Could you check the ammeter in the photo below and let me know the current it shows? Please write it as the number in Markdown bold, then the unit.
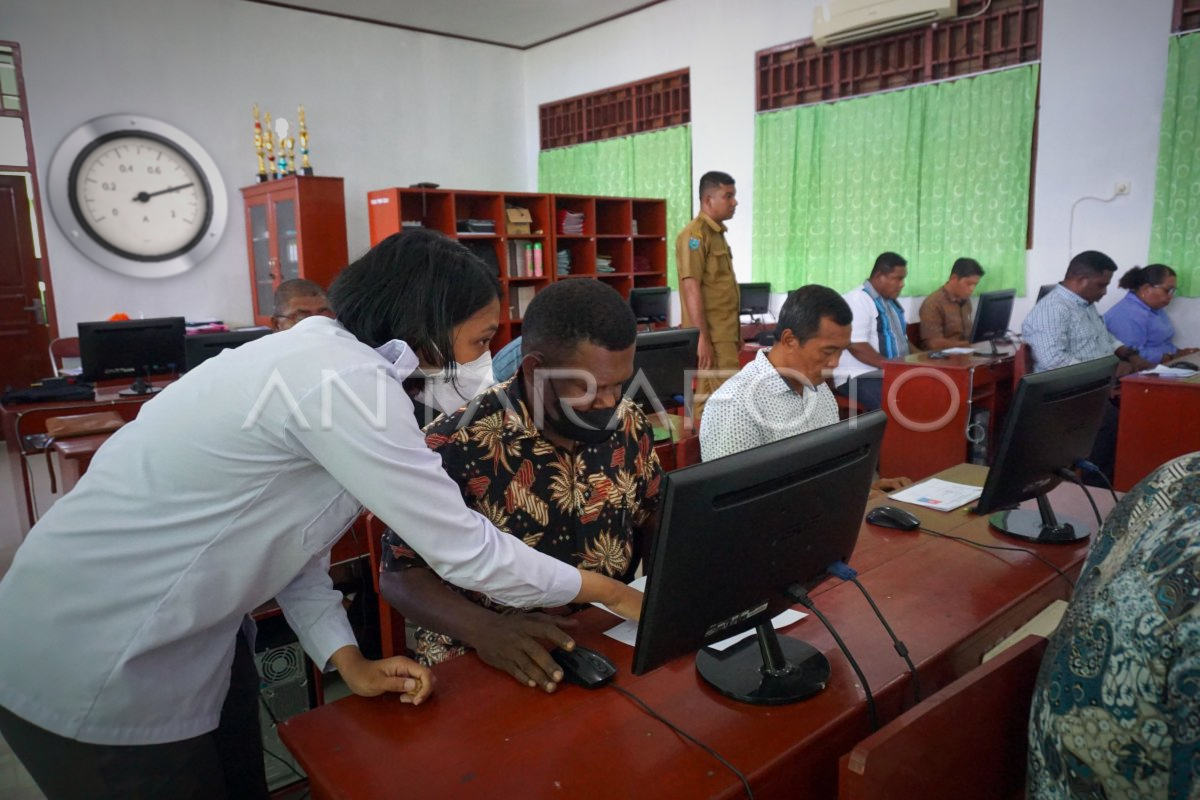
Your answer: **0.8** A
